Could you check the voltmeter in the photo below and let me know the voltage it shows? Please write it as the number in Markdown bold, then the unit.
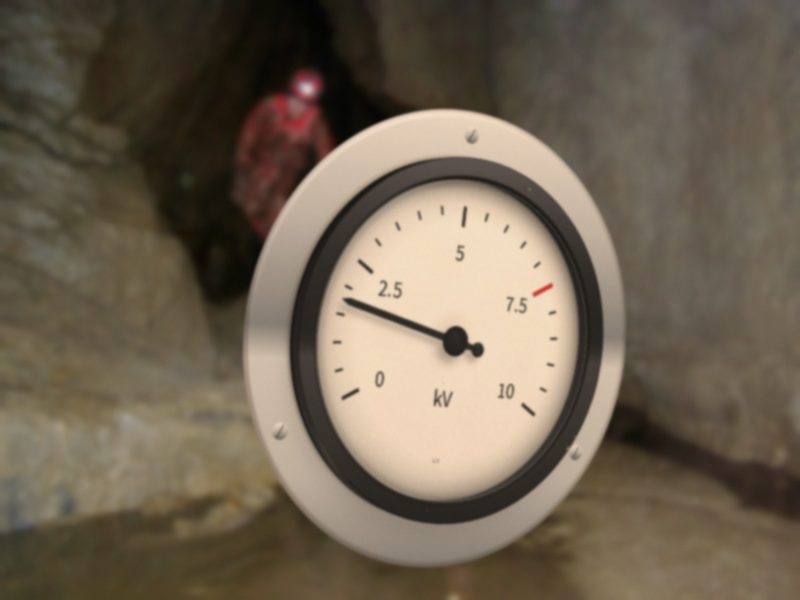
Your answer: **1.75** kV
